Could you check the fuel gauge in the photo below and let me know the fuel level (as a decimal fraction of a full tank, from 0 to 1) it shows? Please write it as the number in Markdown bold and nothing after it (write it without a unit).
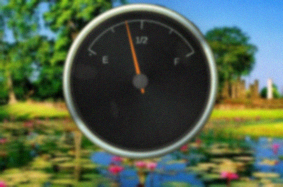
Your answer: **0.375**
